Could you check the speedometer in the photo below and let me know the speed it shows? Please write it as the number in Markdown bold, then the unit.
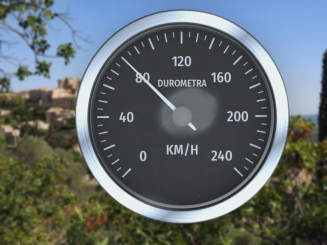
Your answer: **80** km/h
